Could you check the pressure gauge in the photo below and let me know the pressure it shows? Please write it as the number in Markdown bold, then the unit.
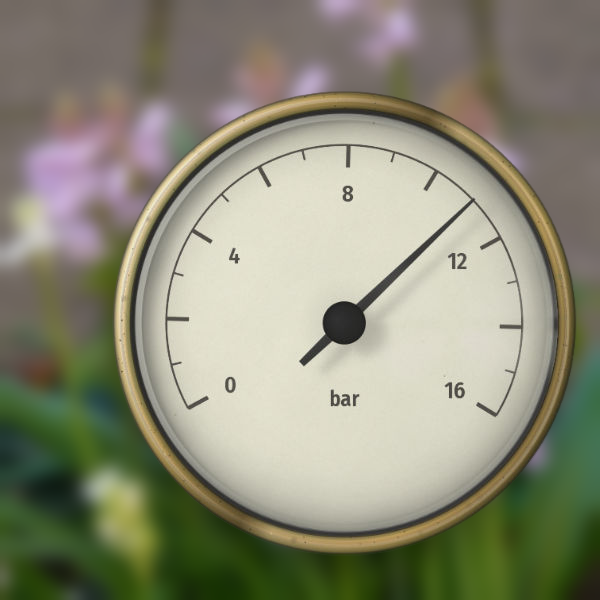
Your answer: **11** bar
